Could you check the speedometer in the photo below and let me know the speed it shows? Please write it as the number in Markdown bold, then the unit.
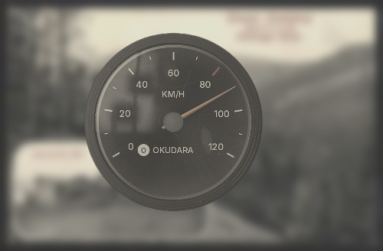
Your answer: **90** km/h
